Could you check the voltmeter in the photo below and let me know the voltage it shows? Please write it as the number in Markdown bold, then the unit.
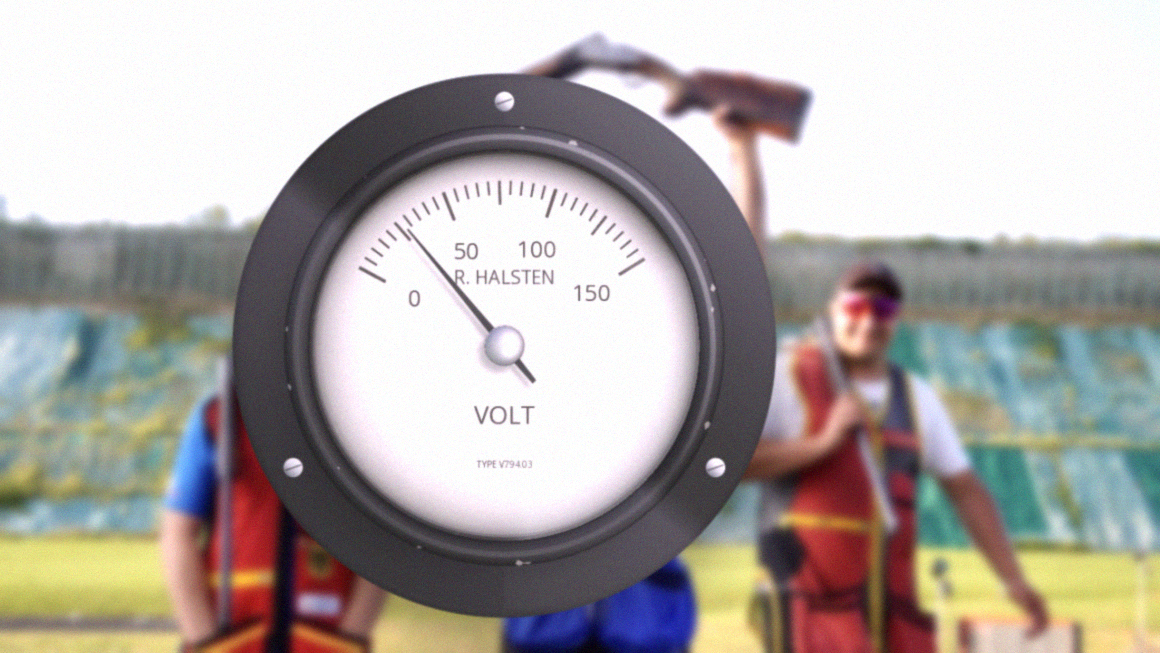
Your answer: **27.5** V
